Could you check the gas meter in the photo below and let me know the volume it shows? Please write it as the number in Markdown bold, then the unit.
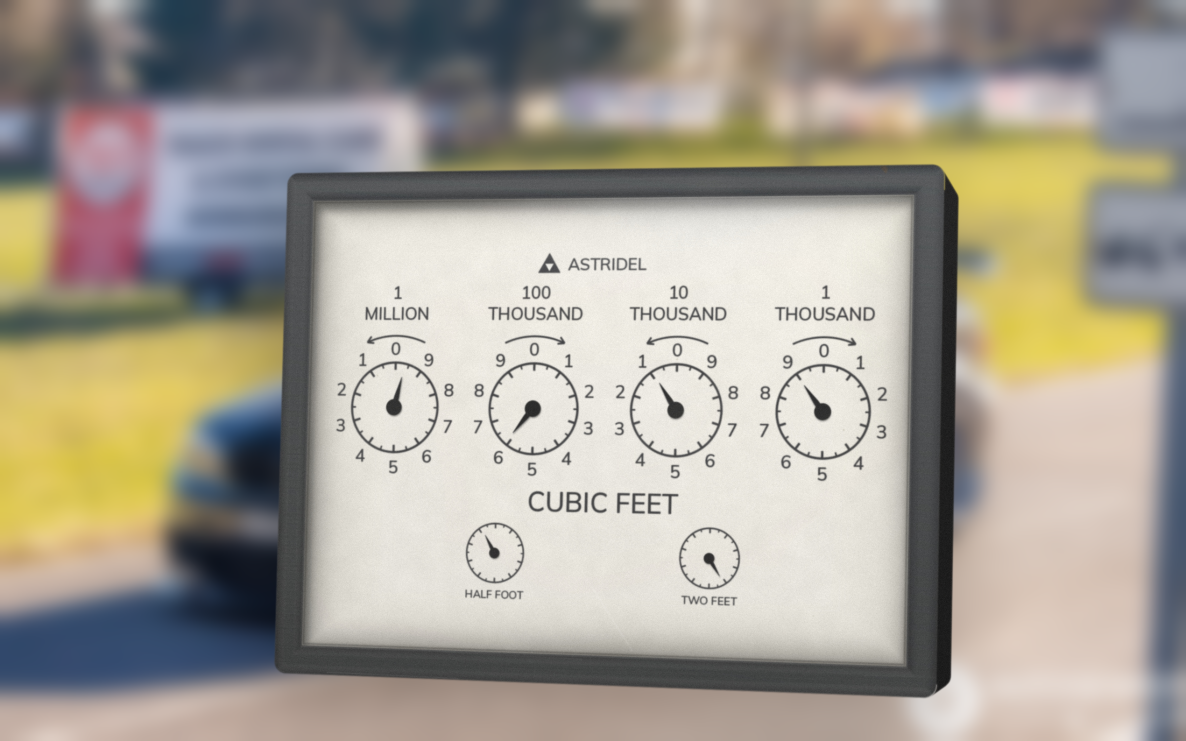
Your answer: **960900** ft³
